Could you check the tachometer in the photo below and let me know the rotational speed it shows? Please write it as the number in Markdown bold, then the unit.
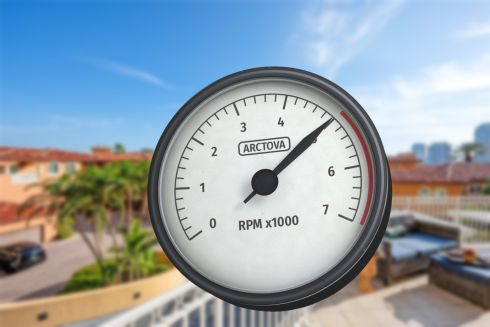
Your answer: **5000** rpm
